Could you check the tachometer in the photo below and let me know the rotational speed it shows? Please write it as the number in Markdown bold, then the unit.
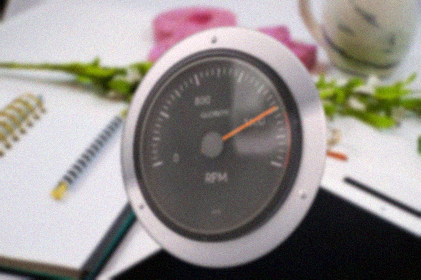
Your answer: **1600** rpm
